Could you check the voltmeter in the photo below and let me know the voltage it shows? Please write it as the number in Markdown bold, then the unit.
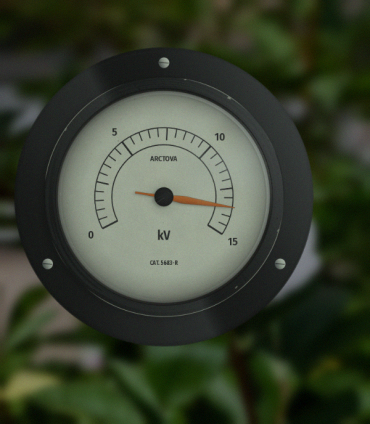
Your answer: **13.5** kV
